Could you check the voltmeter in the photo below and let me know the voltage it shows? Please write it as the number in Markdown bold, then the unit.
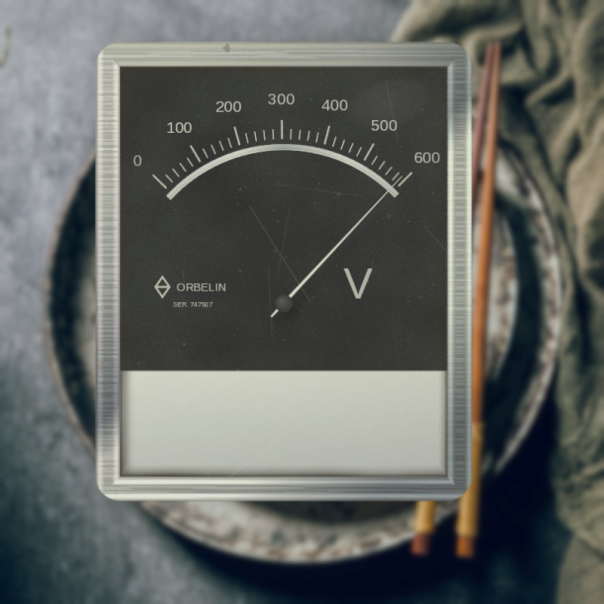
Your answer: **590** V
